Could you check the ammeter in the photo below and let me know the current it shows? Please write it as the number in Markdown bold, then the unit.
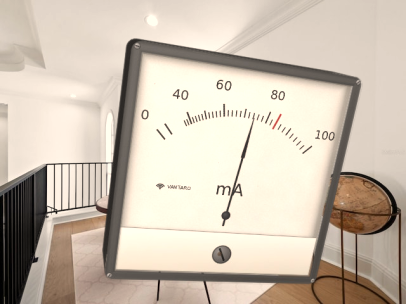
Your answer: **74** mA
